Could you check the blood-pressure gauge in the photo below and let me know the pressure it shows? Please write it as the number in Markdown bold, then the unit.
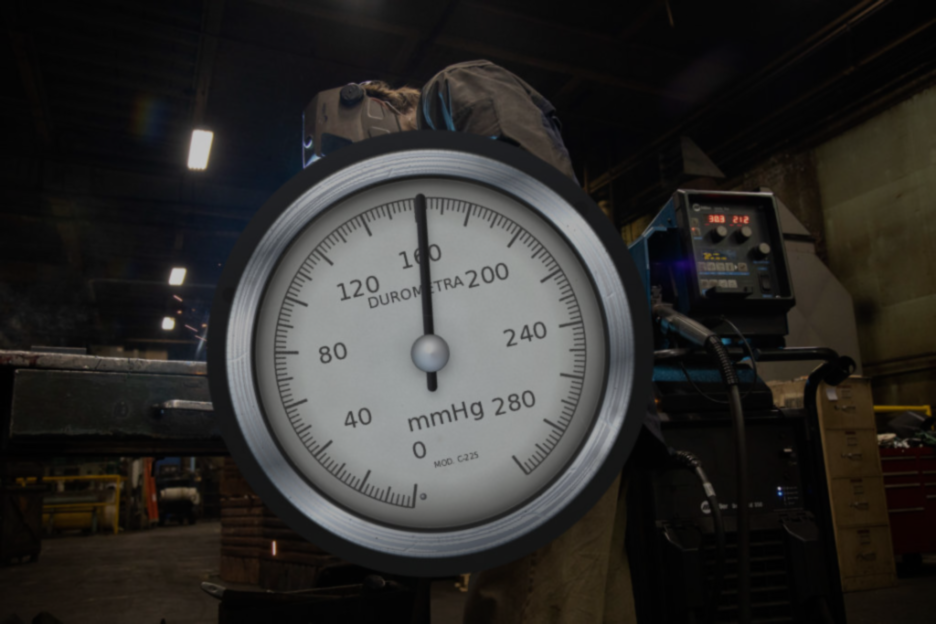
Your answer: **162** mmHg
